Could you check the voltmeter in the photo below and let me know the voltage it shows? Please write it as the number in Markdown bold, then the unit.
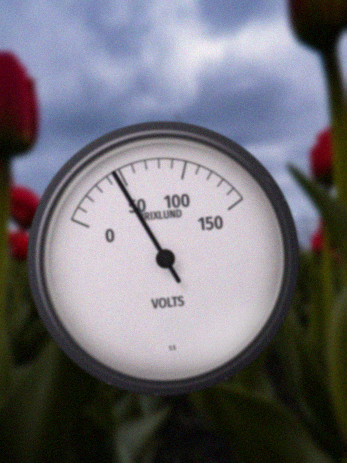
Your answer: **45** V
